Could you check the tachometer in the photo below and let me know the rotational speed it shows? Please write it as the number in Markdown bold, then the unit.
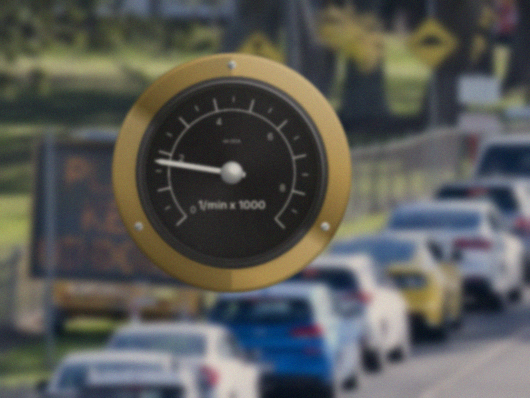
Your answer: **1750** rpm
